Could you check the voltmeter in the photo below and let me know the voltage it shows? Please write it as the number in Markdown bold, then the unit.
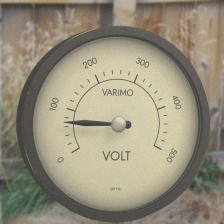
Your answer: **70** V
